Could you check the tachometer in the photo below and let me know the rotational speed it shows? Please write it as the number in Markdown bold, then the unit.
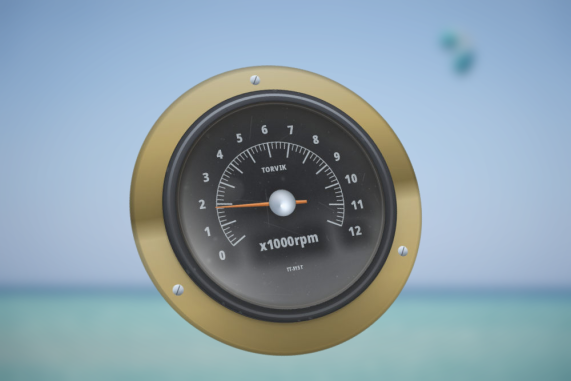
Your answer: **1800** rpm
